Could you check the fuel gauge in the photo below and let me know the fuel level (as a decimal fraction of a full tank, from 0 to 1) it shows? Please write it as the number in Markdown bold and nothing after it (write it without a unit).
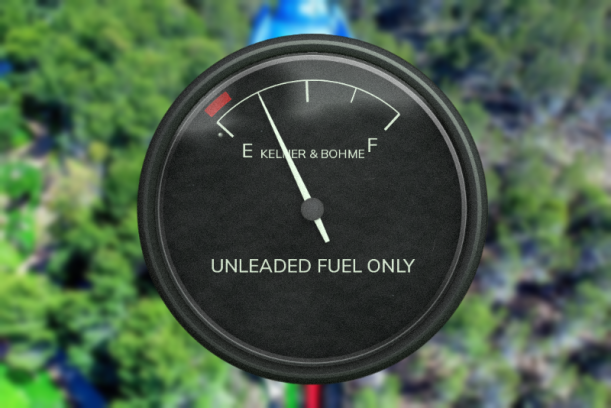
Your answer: **0.25**
